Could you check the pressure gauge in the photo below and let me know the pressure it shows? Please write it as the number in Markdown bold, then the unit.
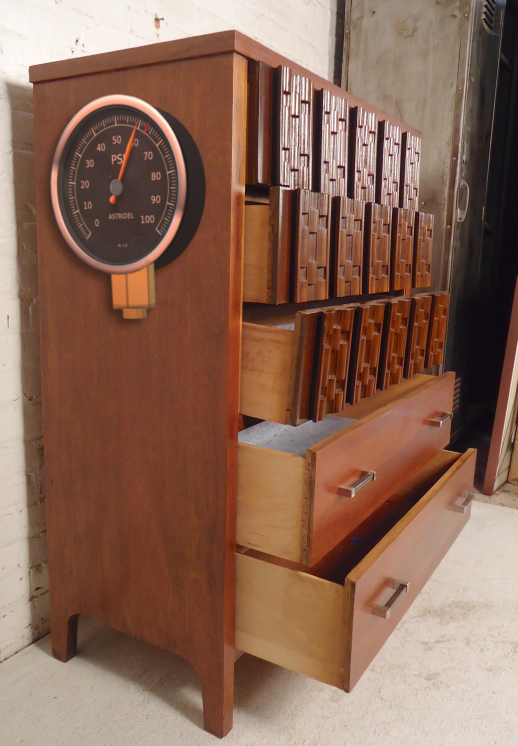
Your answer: **60** psi
